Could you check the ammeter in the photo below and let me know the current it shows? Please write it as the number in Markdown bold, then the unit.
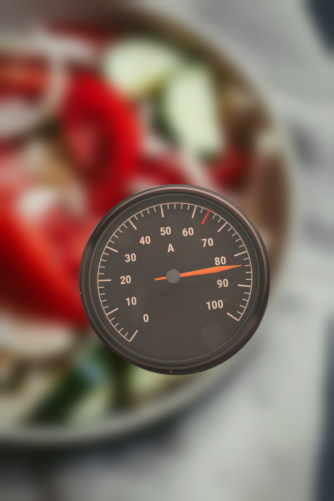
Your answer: **84** A
